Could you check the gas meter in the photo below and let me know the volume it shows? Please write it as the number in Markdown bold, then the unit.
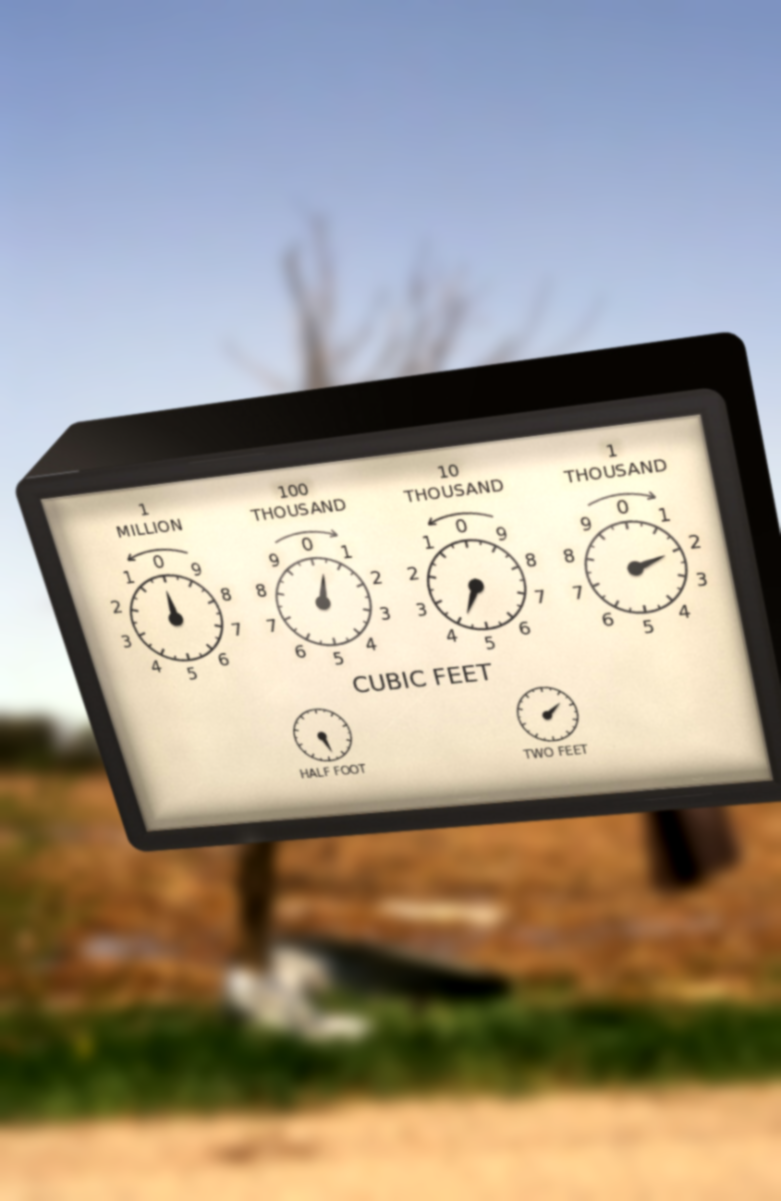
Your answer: **4200** ft³
